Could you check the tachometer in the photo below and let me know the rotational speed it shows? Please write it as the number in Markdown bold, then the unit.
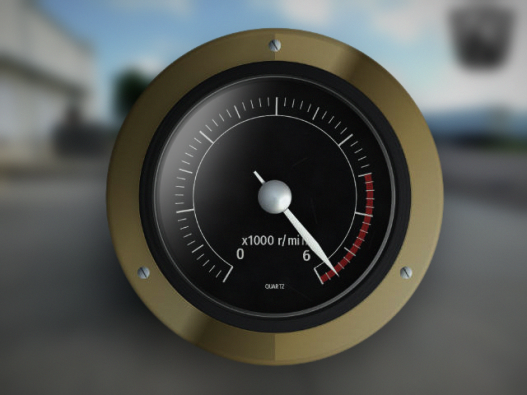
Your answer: **5800** rpm
